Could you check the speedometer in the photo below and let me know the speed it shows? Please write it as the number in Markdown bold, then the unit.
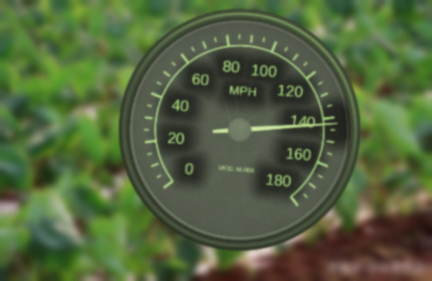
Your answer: **142.5** mph
